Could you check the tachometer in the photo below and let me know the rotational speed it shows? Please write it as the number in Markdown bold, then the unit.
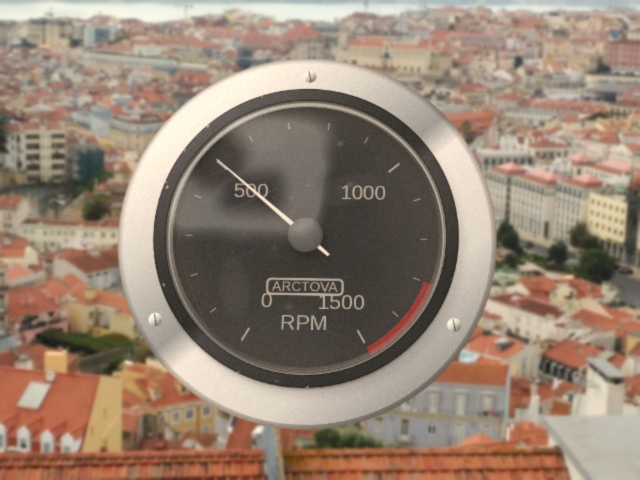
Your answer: **500** rpm
